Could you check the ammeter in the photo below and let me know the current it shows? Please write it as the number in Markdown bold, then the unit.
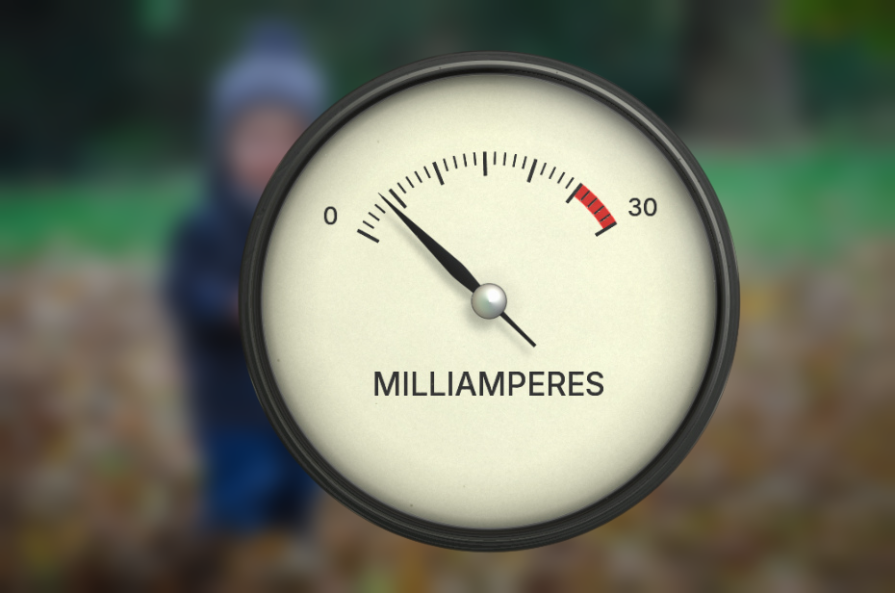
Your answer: **4** mA
